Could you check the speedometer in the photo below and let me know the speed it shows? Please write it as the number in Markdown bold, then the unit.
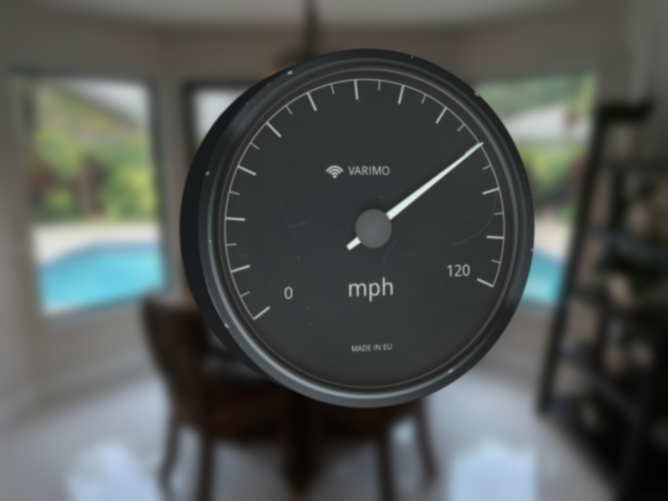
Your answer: **90** mph
